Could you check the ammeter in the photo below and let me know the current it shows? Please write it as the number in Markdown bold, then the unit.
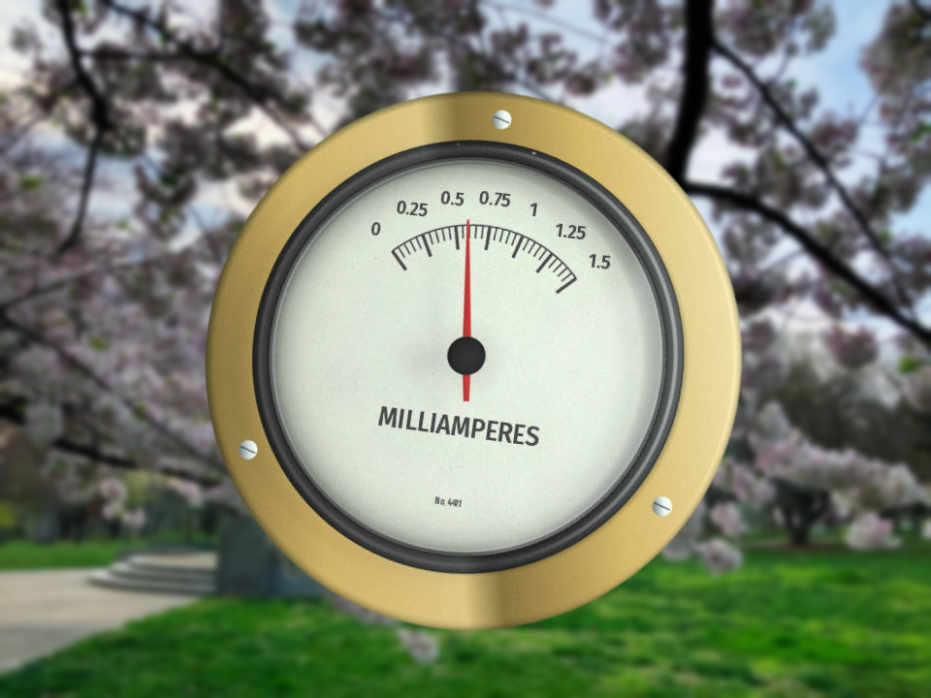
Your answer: **0.6** mA
